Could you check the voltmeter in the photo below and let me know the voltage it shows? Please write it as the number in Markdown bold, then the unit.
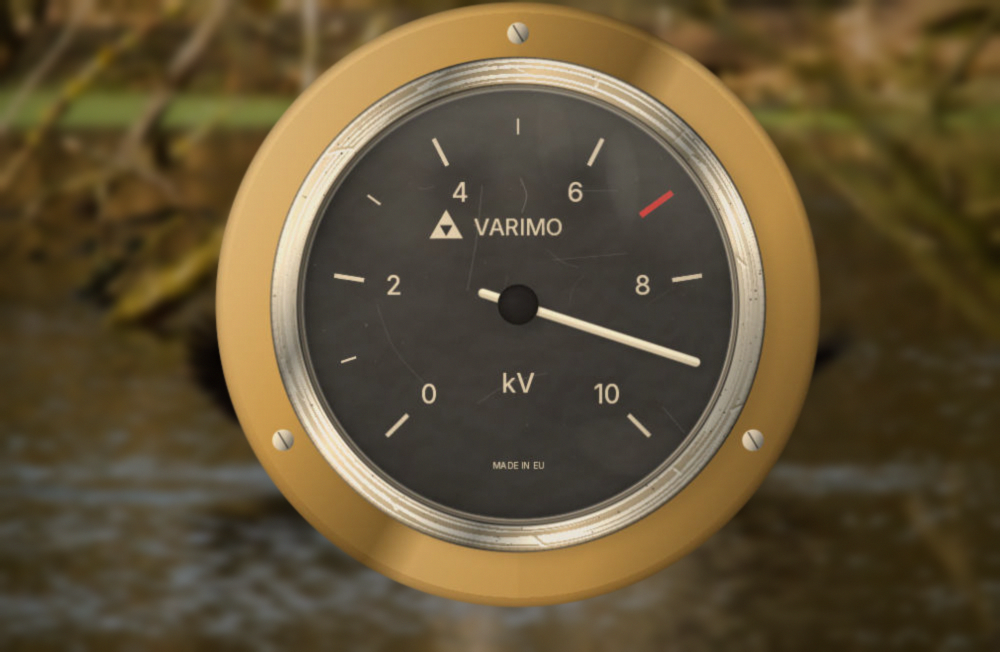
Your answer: **9** kV
